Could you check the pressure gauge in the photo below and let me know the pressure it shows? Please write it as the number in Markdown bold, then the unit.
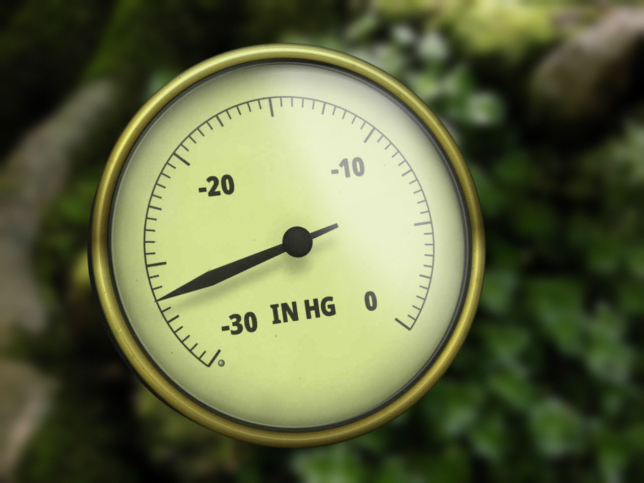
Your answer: **-26.5** inHg
